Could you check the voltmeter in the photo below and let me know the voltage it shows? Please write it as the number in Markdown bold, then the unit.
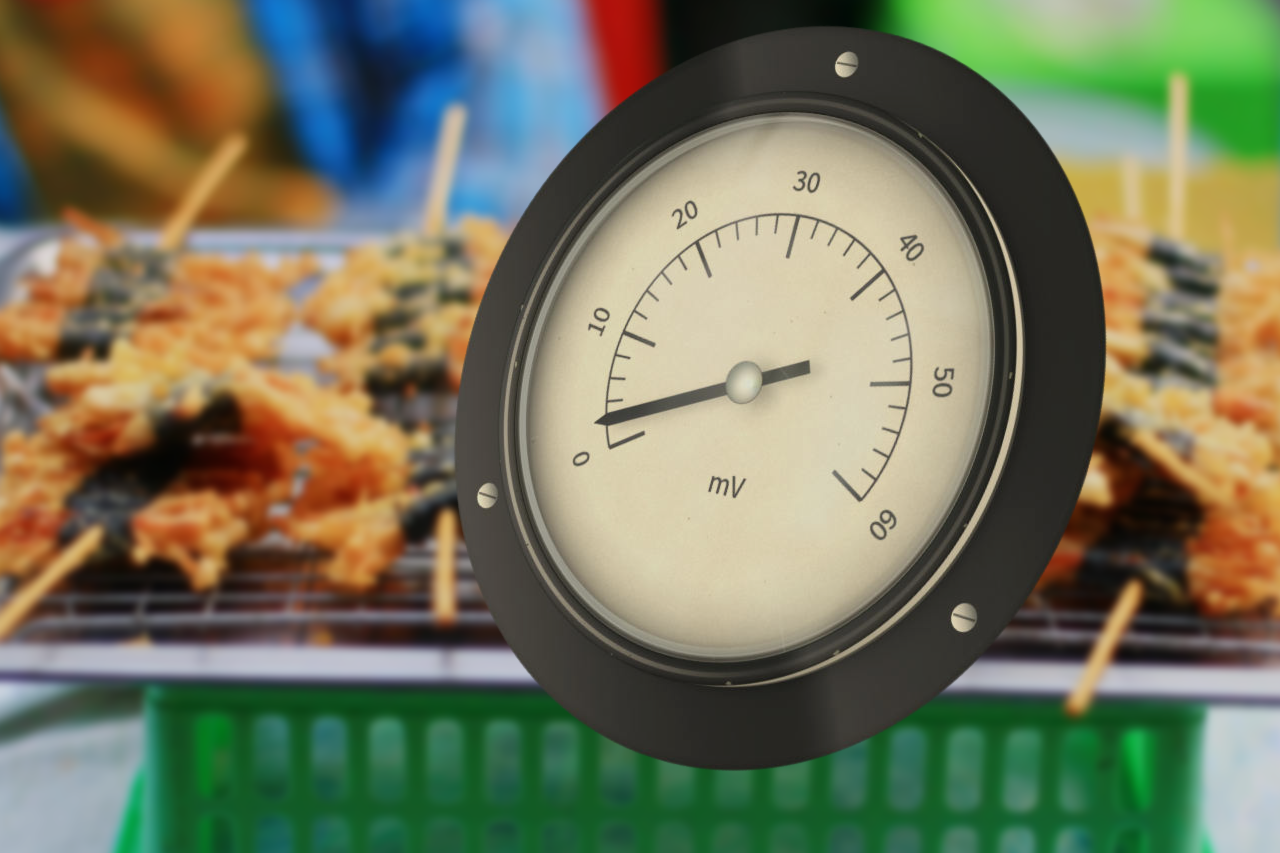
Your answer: **2** mV
